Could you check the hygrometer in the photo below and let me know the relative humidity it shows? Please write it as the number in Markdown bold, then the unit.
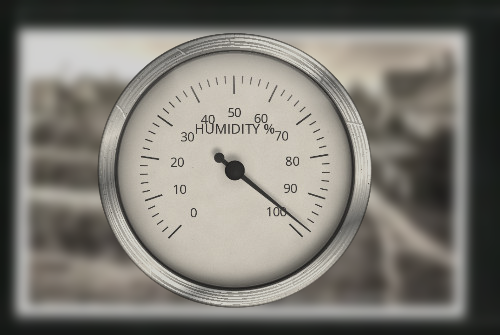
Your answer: **98** %
